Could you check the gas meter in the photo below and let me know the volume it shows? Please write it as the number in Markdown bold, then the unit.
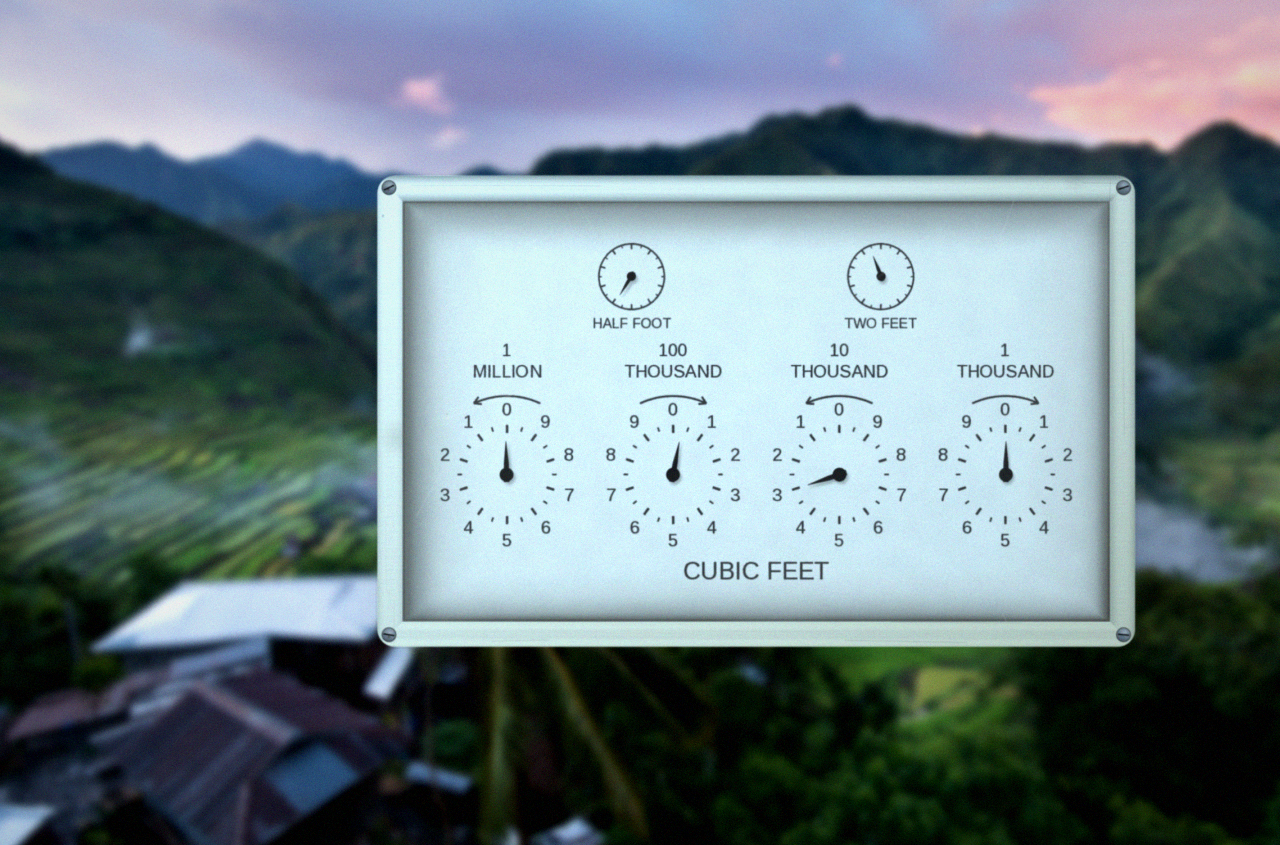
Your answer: **3000** ft³
